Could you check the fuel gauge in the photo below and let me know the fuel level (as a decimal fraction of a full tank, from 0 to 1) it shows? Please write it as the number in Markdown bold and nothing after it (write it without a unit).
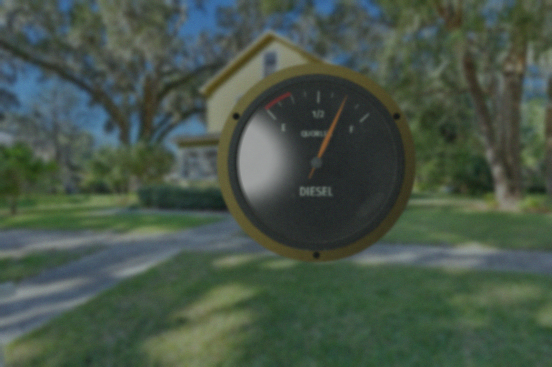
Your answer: **0.75**
